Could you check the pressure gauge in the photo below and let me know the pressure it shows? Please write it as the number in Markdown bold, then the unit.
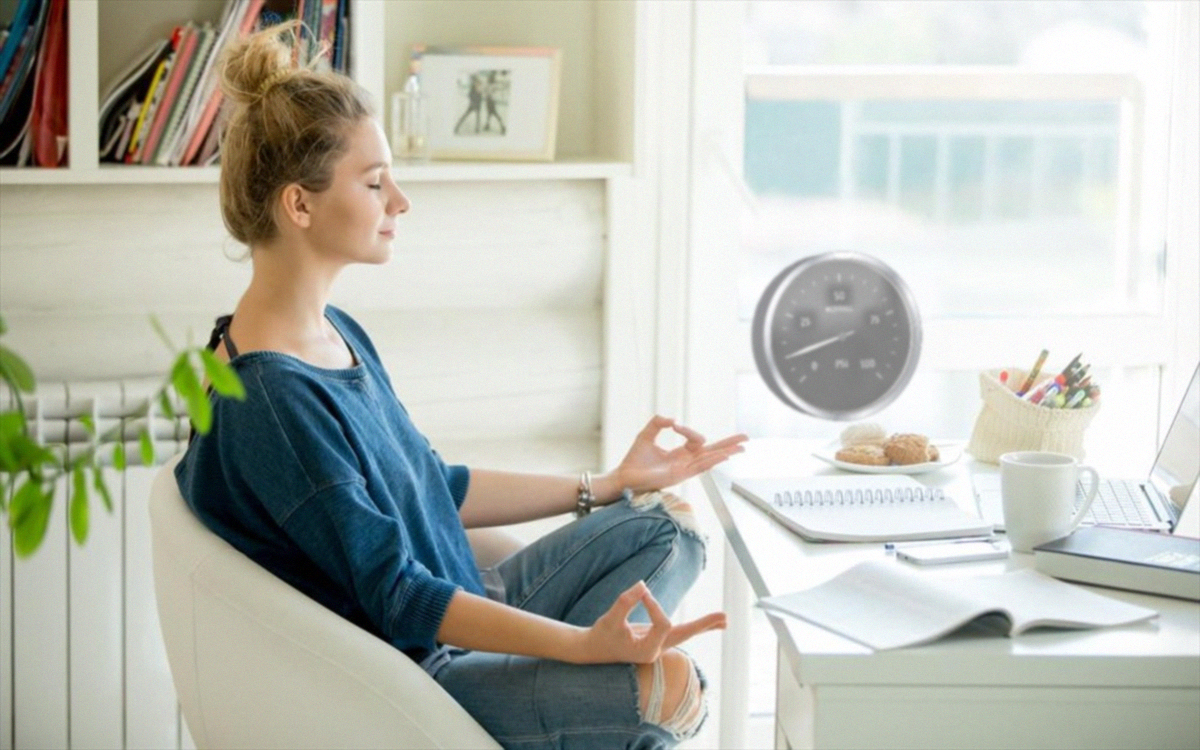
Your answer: **10** psi
